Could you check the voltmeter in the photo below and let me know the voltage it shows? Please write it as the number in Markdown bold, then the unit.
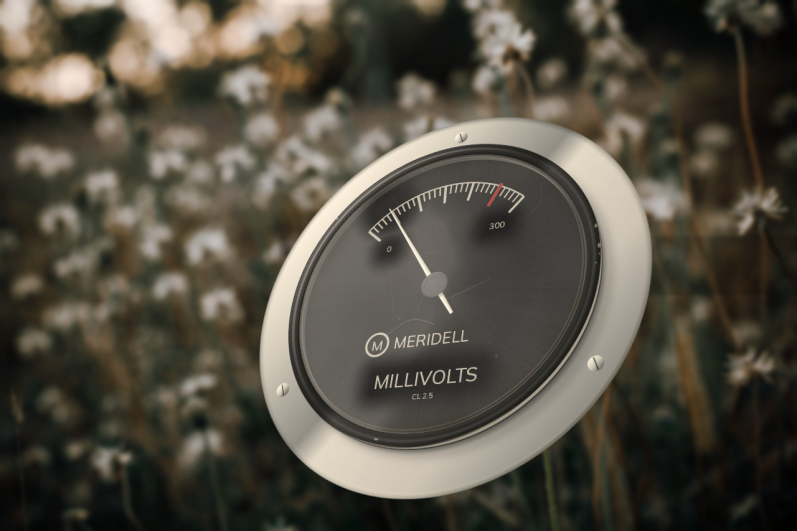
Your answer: **50** mV
